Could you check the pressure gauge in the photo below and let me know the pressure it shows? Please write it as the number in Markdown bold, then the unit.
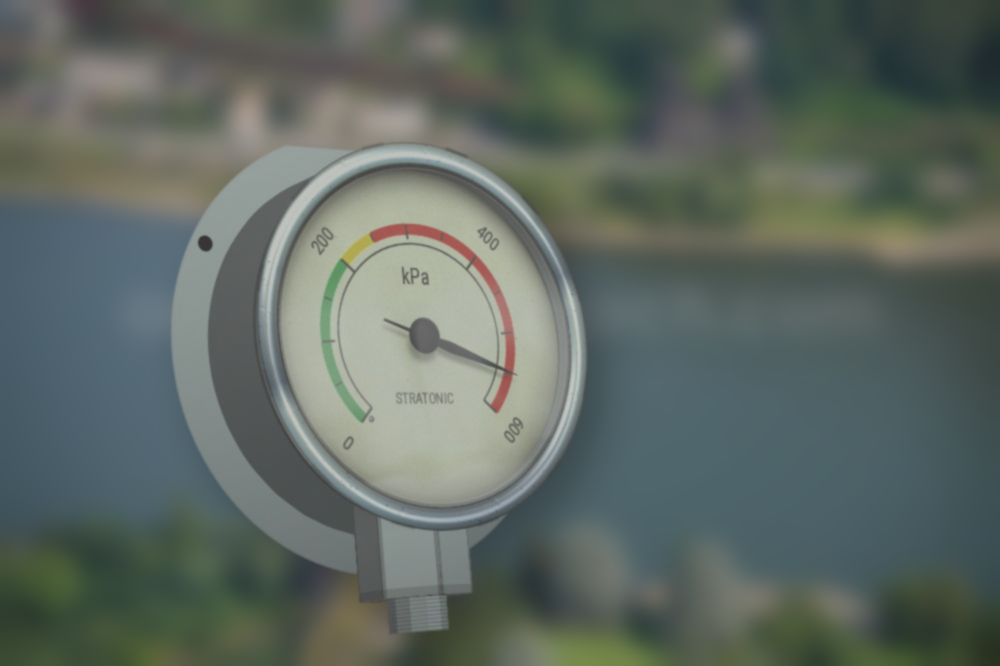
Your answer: **550** kPa
